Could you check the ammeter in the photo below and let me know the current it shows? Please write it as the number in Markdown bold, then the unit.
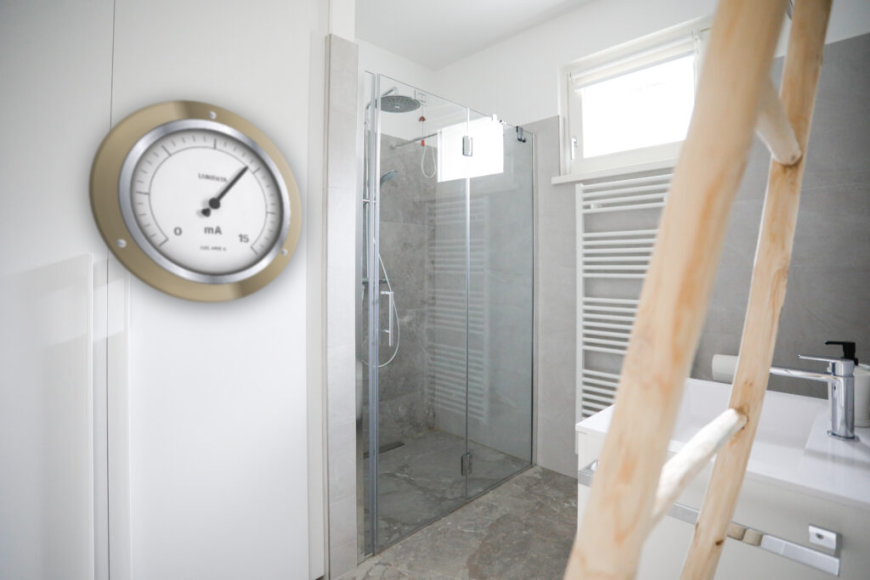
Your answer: **9.5** mA
